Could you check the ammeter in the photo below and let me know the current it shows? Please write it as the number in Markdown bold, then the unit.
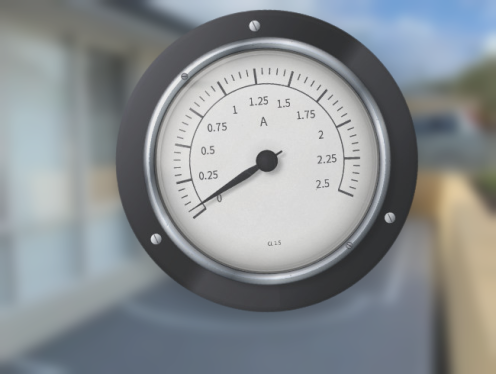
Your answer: **0.05** A
